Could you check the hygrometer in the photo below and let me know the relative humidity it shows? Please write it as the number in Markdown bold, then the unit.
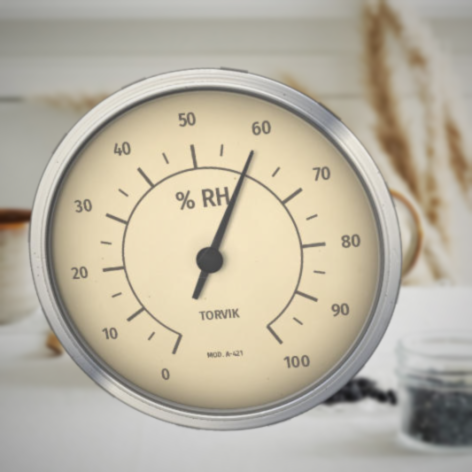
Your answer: **60** %
